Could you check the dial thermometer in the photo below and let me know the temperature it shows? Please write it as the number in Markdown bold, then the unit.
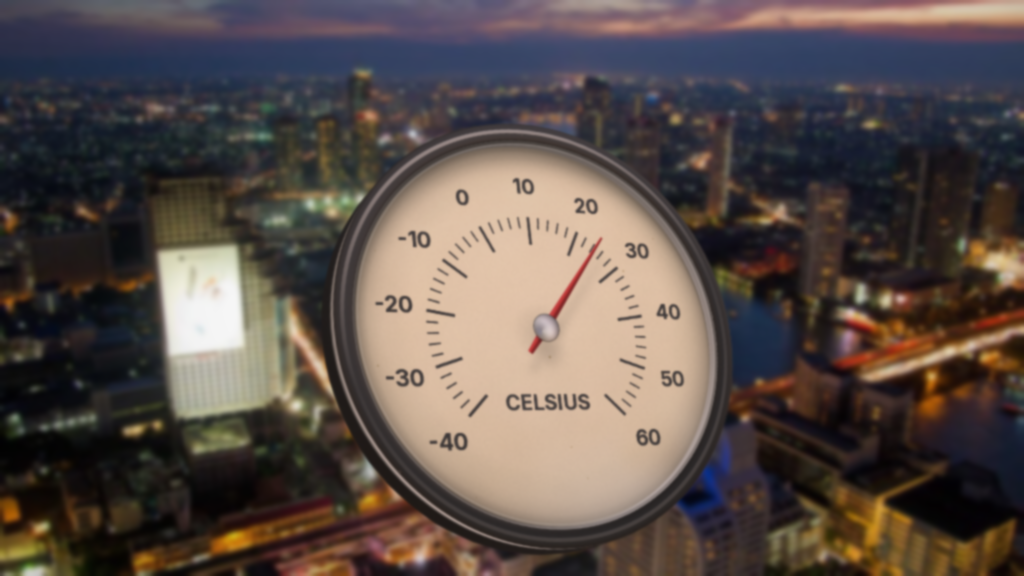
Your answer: **24** °C
